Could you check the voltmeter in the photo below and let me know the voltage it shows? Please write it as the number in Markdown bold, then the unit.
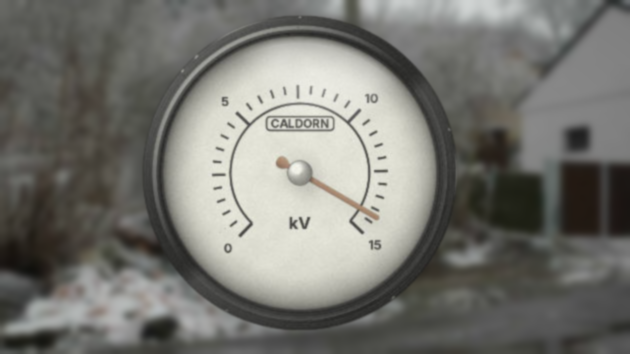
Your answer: **14.25** kV
